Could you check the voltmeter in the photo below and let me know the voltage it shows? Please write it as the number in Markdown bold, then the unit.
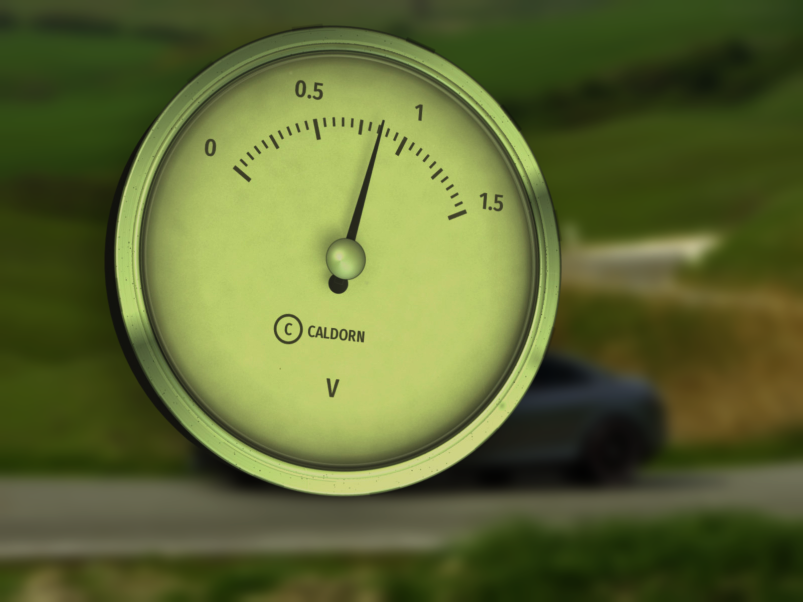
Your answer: **0.85** V
